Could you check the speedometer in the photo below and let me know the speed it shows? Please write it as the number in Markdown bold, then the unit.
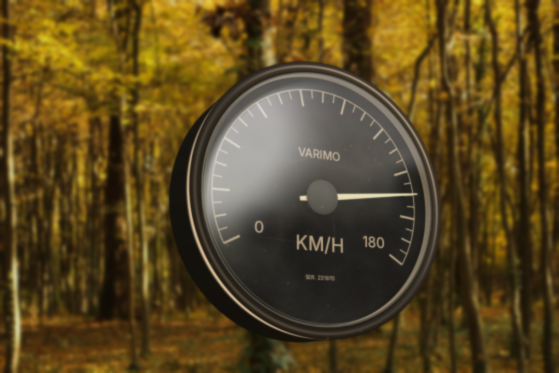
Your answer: **150** km/h
